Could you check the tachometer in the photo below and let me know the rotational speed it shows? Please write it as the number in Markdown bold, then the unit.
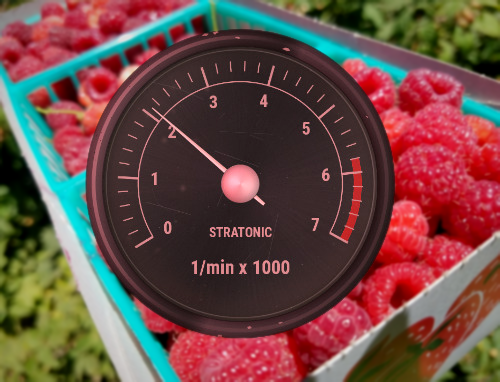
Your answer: **2100** rpm
